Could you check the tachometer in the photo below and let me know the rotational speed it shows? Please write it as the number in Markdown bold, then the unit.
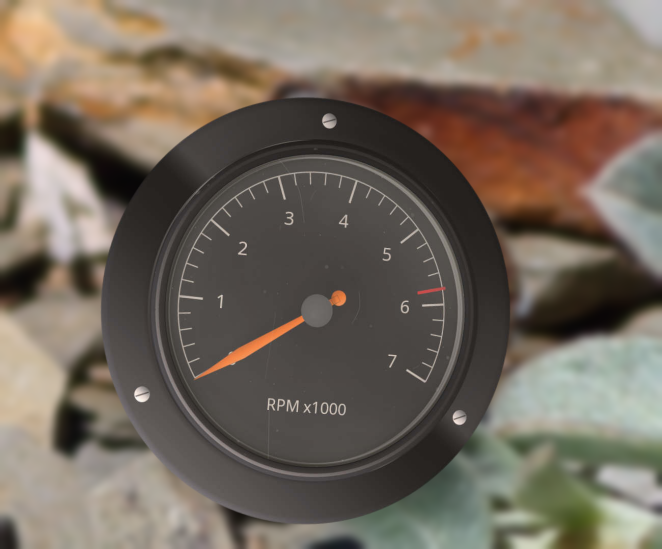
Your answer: **0** rpm
